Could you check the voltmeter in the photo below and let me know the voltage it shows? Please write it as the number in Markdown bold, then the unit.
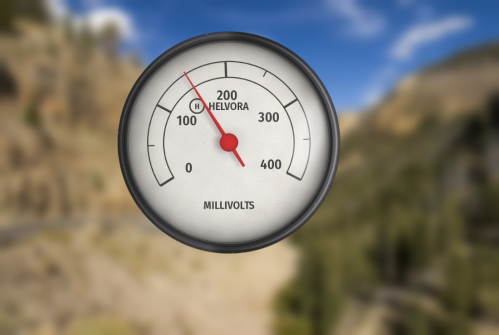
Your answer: **150** mV
